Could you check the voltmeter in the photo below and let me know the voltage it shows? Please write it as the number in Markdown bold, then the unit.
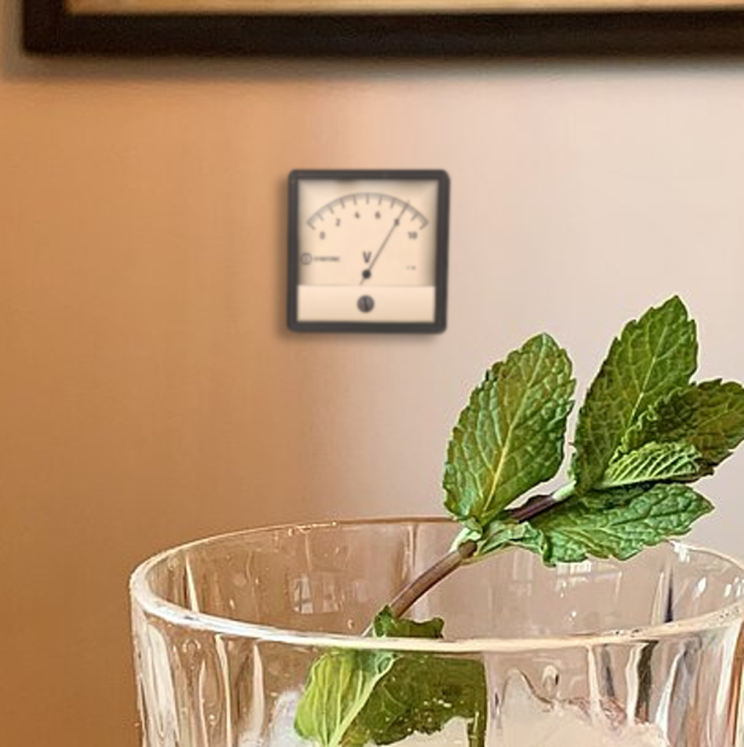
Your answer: **8** V
